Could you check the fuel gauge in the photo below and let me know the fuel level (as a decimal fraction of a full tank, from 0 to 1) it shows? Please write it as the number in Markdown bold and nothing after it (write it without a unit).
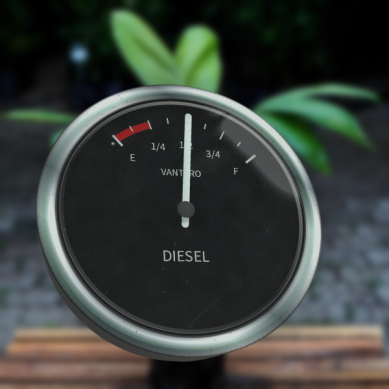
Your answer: **0.5**
